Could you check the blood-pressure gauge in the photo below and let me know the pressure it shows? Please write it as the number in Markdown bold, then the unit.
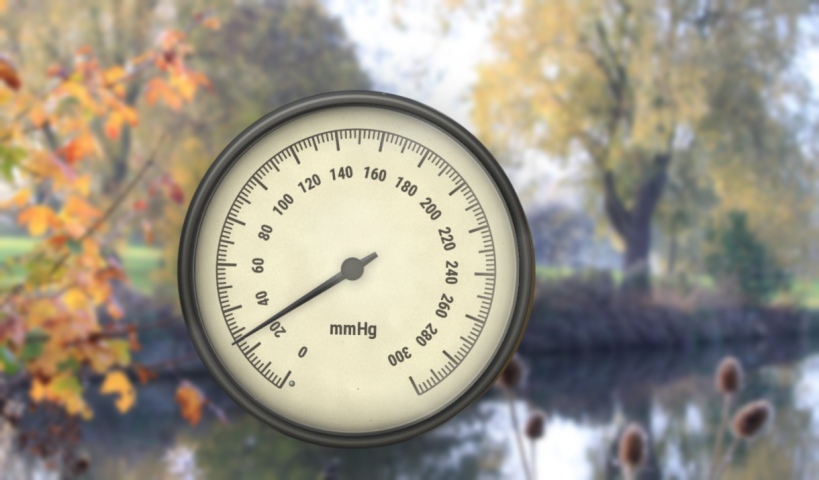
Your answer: **26** mmHg
